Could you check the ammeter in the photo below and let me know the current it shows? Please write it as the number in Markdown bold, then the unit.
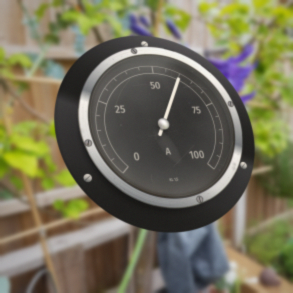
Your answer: **60** A
